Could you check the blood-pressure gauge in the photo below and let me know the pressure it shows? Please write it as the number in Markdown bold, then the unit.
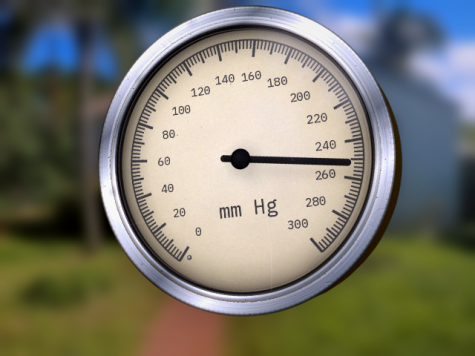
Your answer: **252** mmHg
